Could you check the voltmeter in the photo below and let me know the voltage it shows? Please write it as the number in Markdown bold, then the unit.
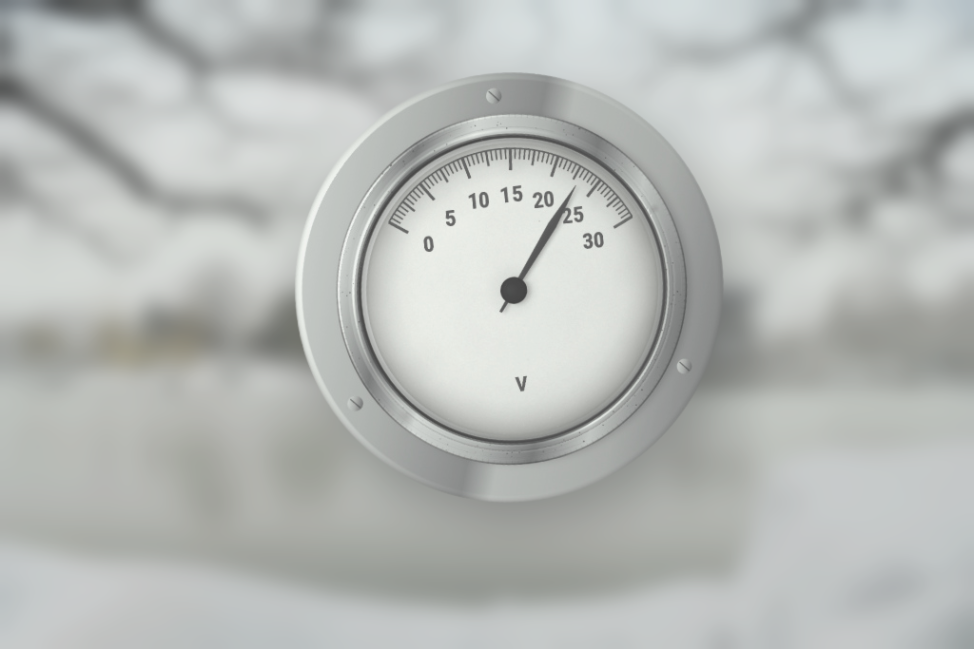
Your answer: **23** V
